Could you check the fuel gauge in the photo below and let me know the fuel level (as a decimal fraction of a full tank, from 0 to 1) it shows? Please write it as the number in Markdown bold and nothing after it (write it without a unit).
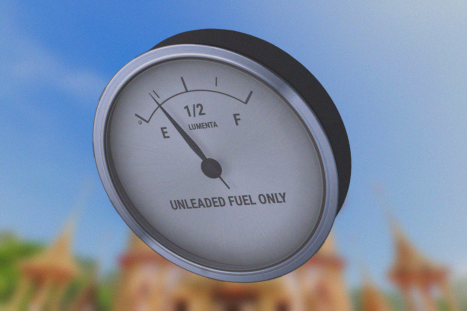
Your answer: **0.25**
